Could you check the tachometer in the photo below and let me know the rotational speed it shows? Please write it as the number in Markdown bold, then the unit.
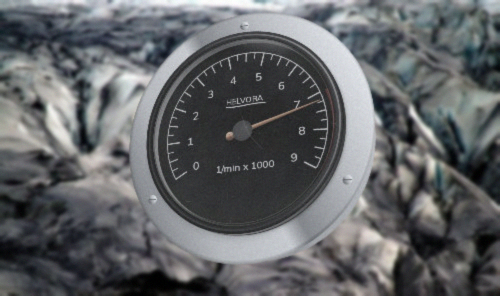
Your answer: **7250** rpm
